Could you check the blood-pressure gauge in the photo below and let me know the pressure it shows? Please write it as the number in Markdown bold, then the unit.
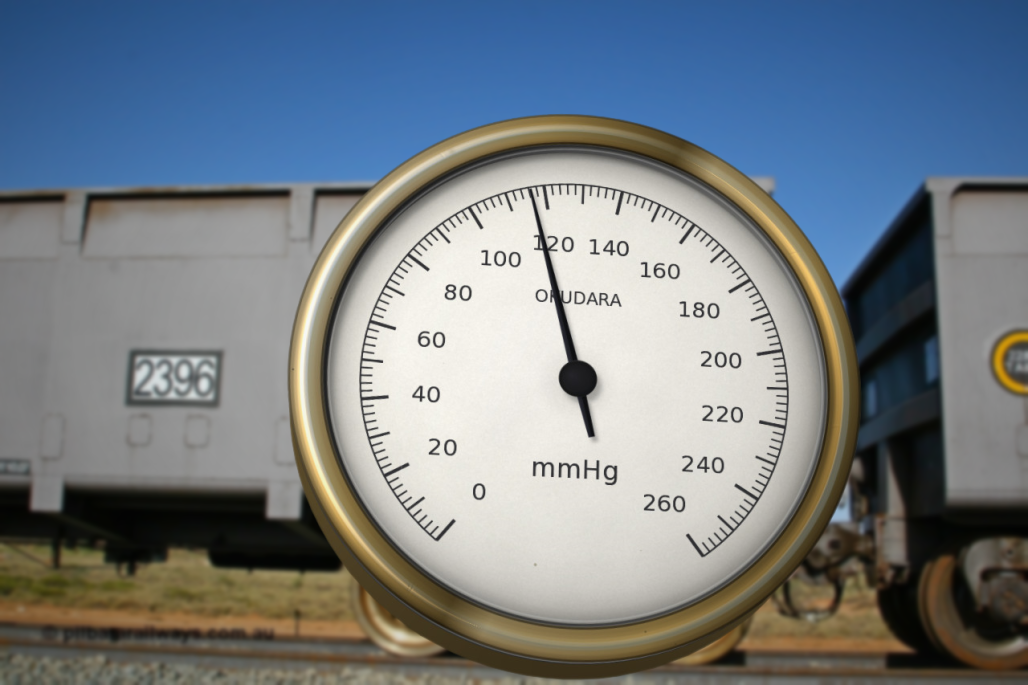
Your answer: **116** mmHg
